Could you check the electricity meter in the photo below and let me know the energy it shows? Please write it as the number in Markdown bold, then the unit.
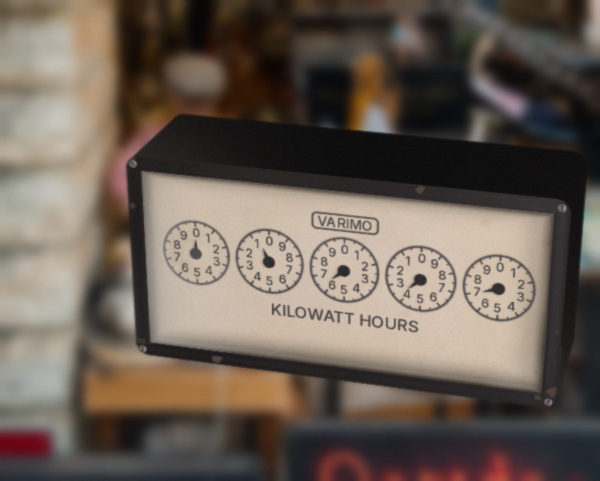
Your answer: **637** kWh
